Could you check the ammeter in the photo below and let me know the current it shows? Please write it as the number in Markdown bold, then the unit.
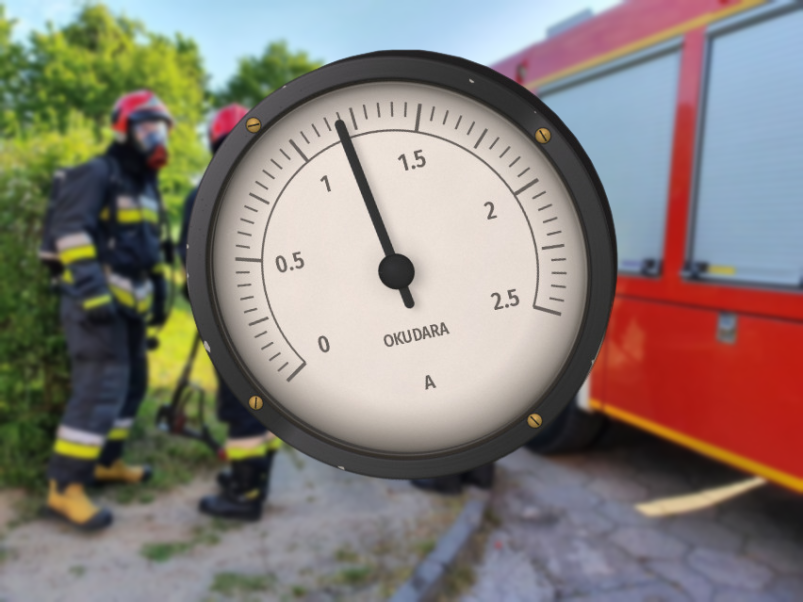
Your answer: **1.2** A
